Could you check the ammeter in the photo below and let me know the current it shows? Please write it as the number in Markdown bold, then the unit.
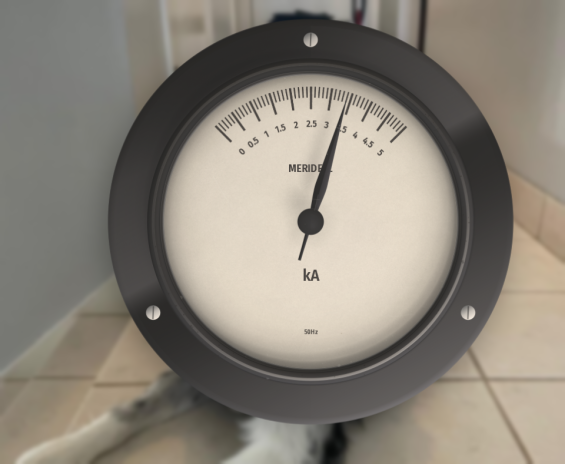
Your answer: **3.4** kA
